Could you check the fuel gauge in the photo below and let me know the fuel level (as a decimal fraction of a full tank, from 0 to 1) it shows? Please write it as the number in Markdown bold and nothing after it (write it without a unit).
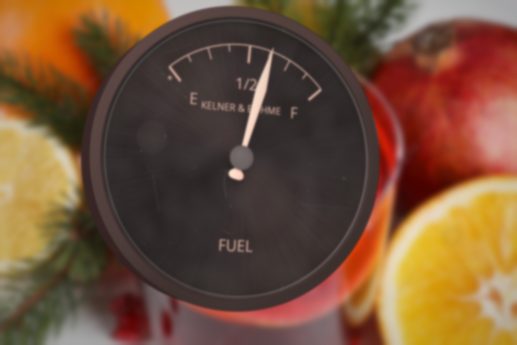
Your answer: **0.625**
